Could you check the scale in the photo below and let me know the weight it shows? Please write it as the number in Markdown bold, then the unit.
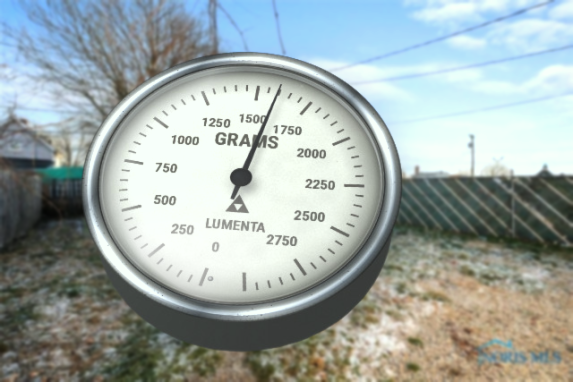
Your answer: **1600** g
